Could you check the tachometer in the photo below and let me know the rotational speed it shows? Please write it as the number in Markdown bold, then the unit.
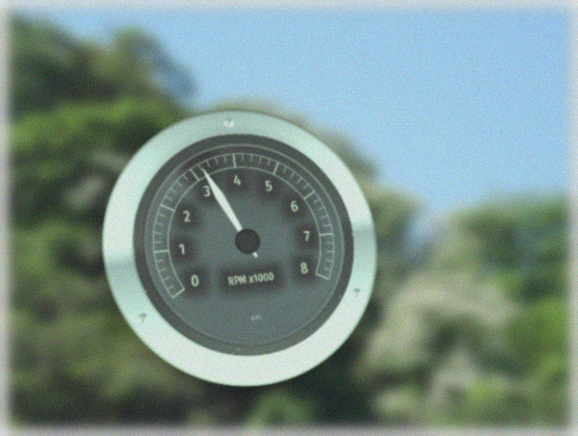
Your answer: **3200** rpm
